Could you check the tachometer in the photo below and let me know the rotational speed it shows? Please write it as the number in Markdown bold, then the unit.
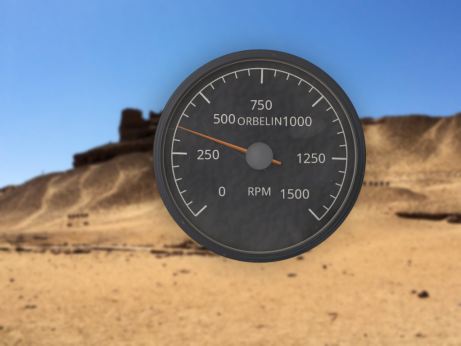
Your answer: **350** rpm
